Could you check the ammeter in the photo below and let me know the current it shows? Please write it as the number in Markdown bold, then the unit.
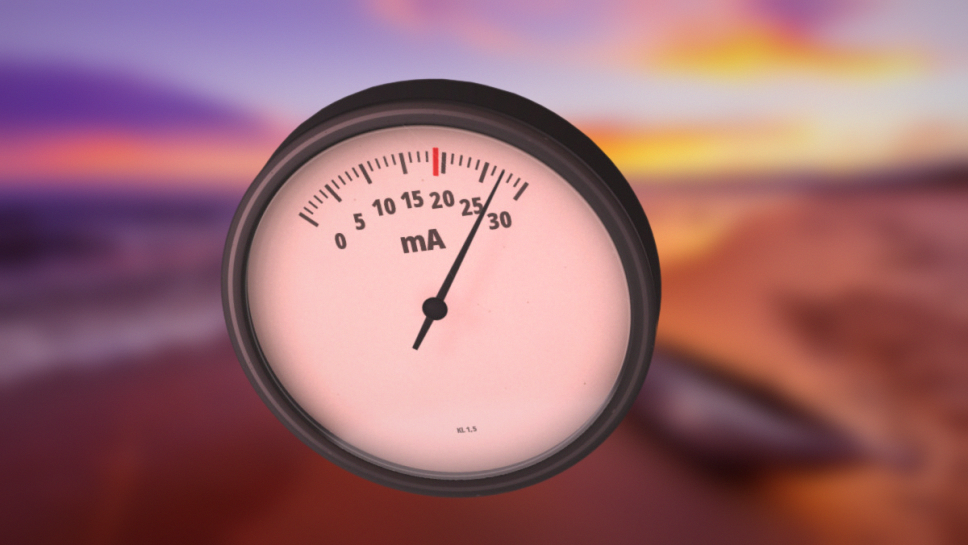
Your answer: **27** mA
